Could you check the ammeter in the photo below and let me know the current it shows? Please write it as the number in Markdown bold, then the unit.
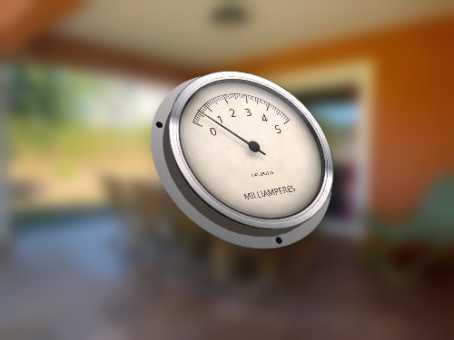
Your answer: **0.5** mA
